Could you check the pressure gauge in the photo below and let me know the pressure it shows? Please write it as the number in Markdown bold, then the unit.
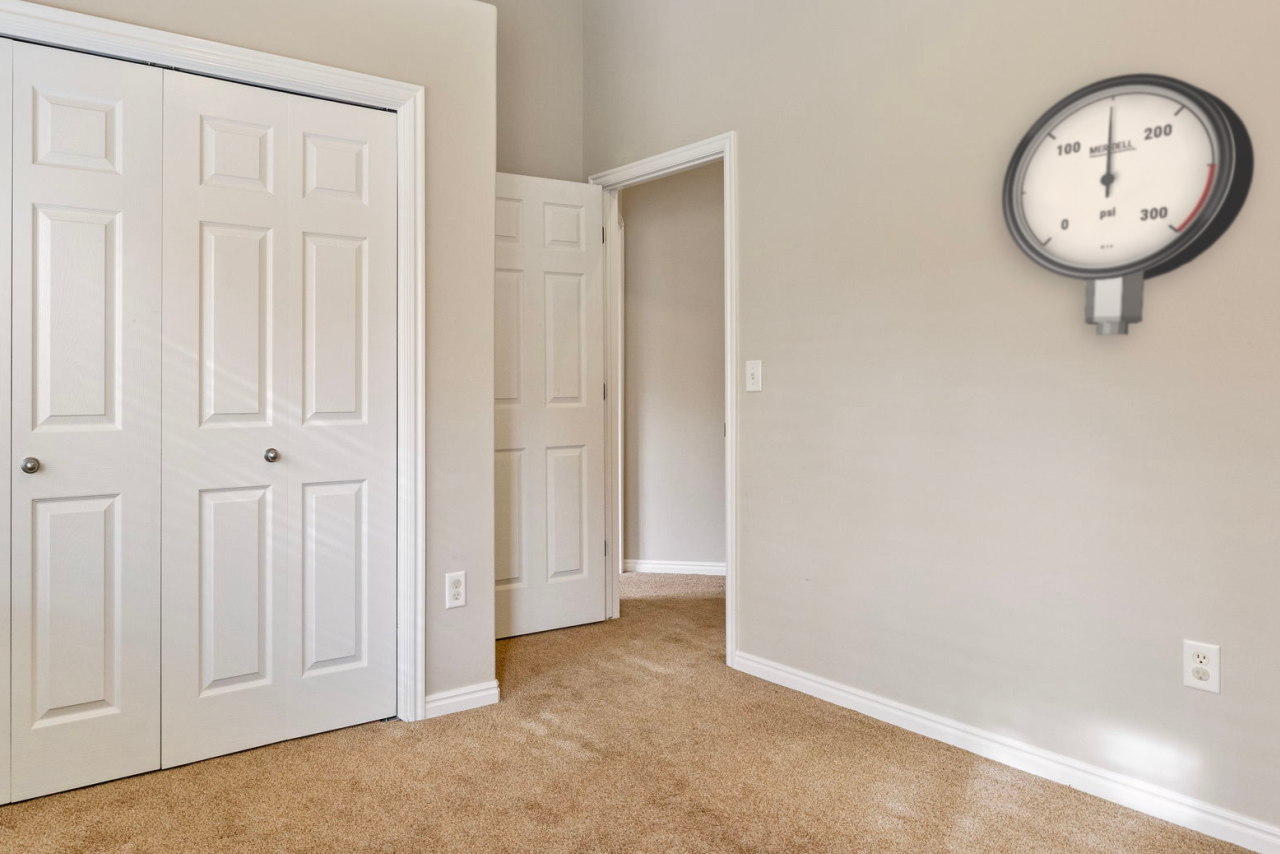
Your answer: **150** psi
